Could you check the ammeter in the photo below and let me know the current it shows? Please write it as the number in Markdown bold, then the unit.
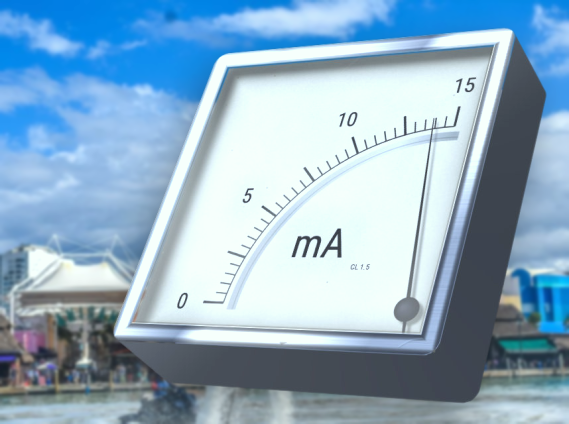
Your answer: **14** mA
